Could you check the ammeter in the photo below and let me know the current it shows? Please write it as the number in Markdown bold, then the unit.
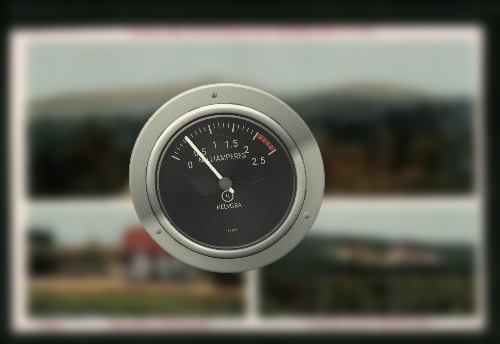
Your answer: **0.5** mA
